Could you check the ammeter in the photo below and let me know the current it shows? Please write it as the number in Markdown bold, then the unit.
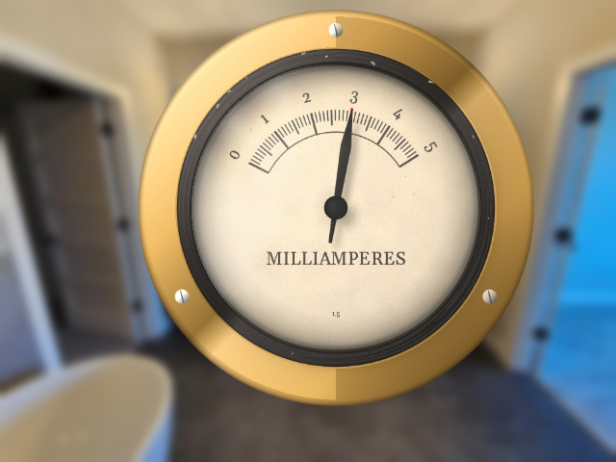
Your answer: **3** mA
